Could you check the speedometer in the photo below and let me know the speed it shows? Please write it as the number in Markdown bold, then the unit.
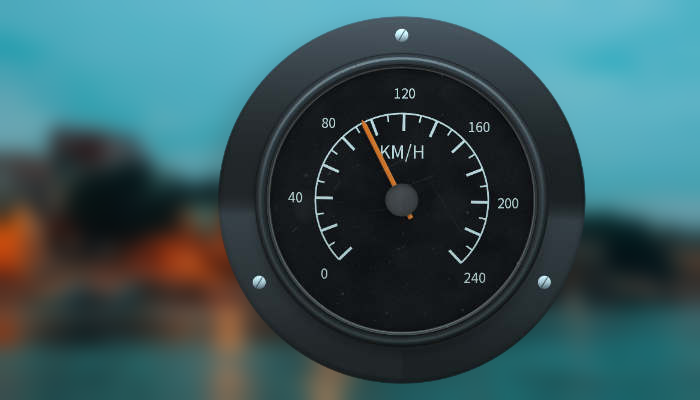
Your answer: **95** km/h
